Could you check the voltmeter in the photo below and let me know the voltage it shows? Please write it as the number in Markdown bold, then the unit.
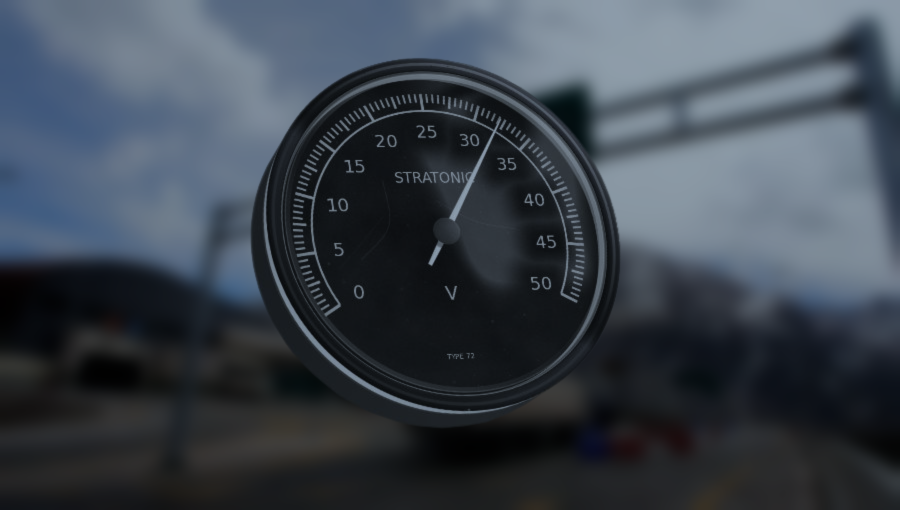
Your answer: **32** V
